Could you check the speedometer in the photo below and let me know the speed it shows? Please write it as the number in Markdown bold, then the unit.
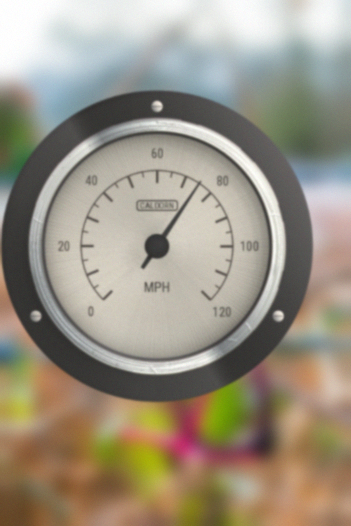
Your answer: **75** mph
